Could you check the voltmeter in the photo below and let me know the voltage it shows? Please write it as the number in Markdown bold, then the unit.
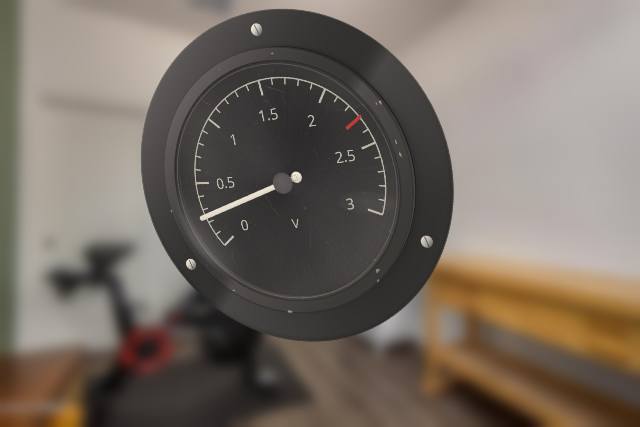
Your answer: **0.25** V
